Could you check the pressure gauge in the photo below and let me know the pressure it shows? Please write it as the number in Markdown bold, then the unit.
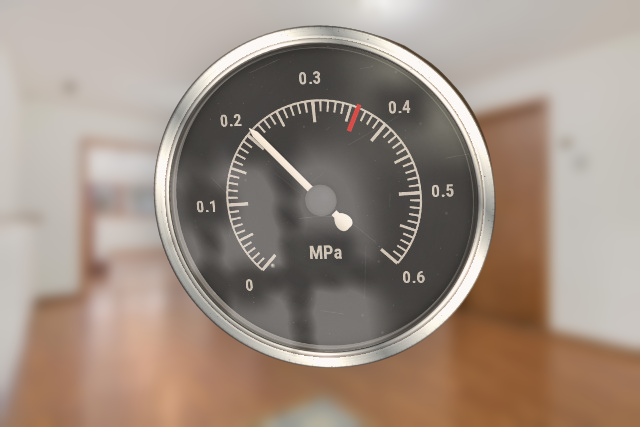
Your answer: **0.21** MPa
